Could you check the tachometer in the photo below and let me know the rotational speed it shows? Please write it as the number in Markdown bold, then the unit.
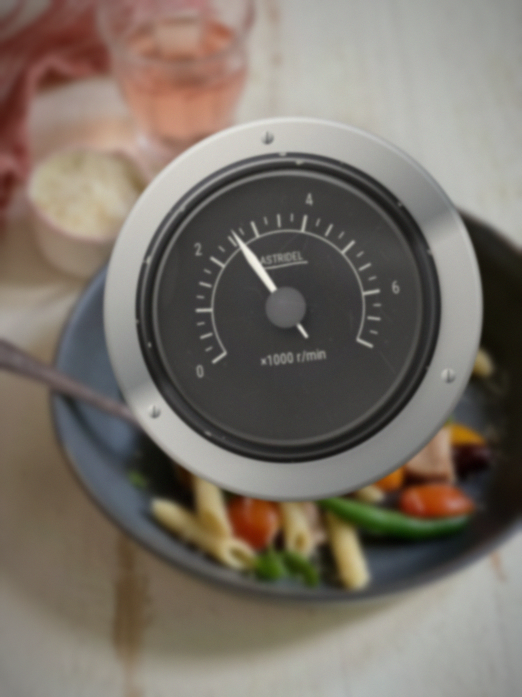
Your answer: **2625** rpm
